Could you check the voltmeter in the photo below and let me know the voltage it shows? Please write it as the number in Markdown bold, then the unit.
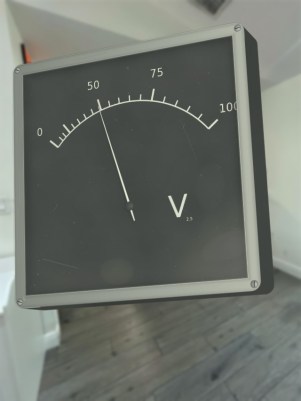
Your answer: **50** V
